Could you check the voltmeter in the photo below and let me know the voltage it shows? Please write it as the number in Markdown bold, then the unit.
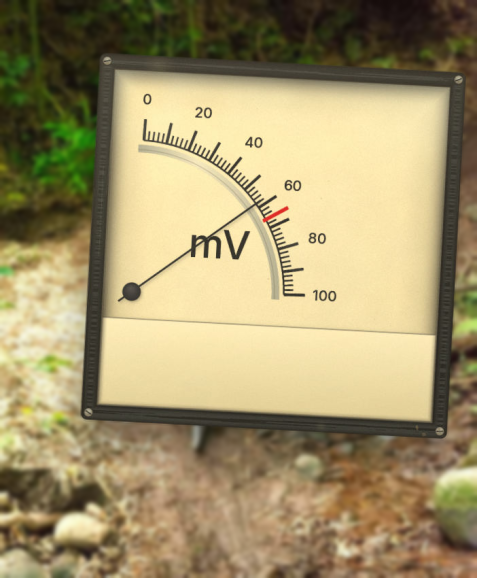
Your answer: **58** mV
